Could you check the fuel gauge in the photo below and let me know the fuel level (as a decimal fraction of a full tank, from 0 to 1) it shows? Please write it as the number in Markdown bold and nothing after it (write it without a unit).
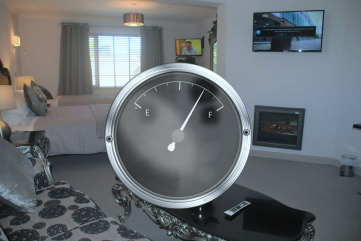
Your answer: **0.75**
